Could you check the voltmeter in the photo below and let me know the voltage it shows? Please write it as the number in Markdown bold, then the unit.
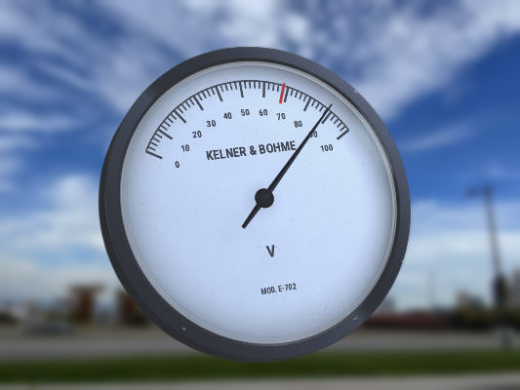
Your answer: **88** V
